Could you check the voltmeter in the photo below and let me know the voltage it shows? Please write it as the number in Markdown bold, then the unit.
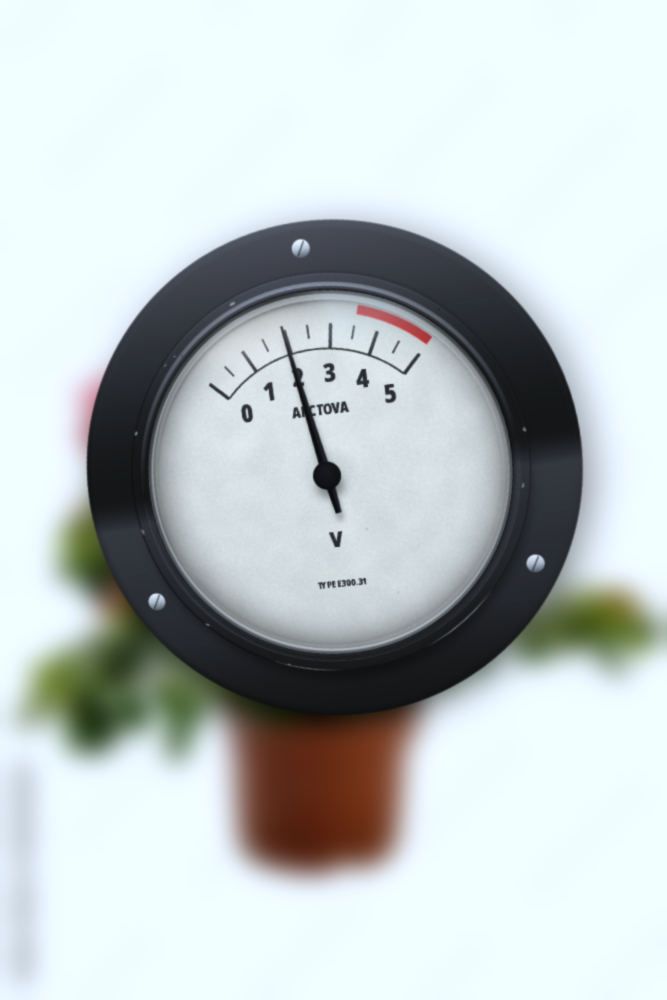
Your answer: **2** V
